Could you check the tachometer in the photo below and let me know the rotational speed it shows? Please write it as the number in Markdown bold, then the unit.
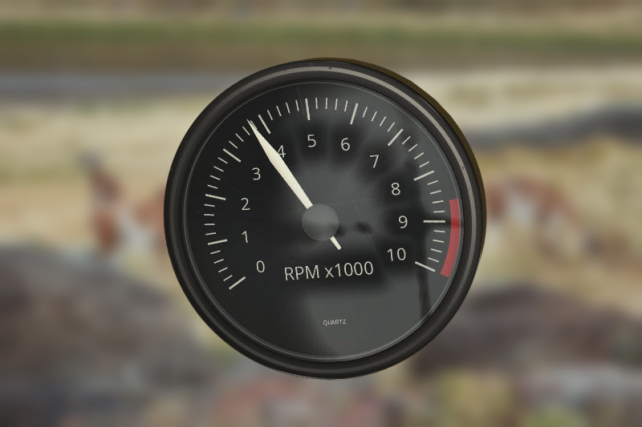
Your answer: **3800** rpm
